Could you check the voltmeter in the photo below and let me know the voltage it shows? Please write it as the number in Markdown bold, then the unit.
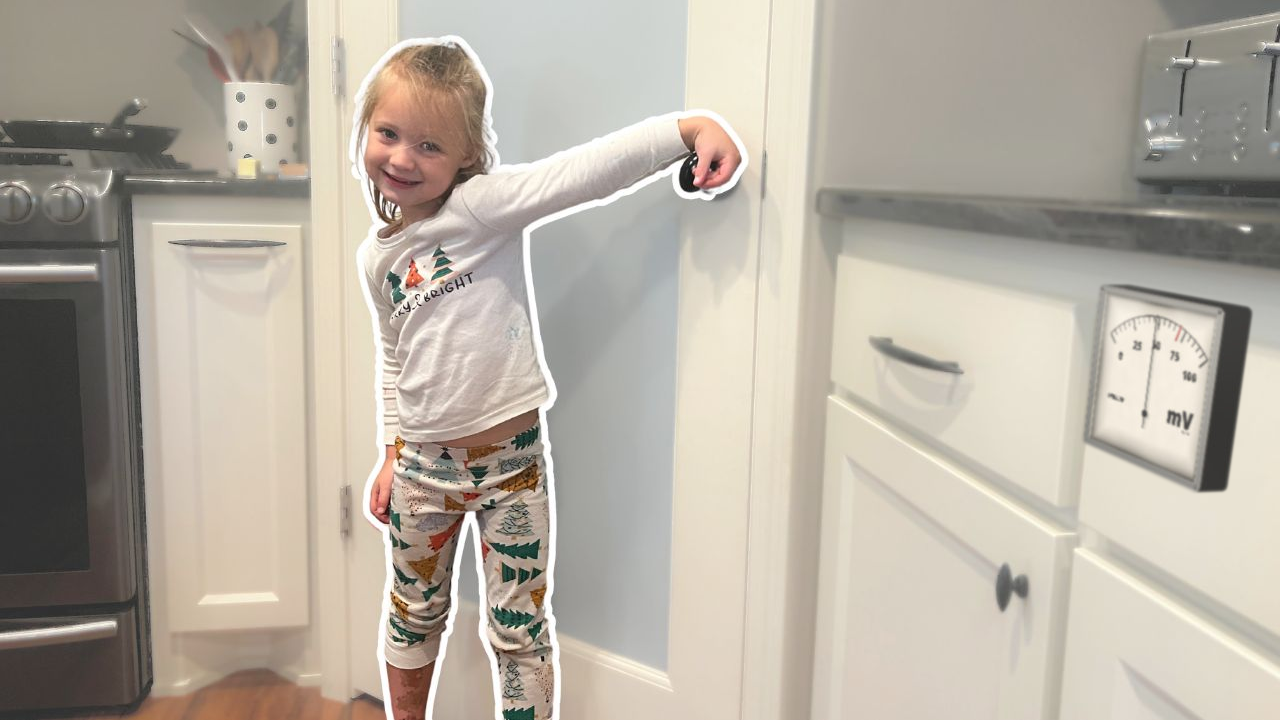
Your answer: **50** mV
